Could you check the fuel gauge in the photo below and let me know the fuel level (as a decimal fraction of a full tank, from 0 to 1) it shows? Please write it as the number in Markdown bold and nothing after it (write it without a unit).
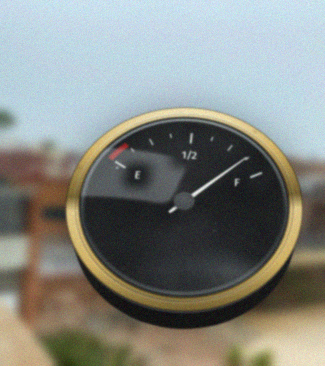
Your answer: **0.875**
